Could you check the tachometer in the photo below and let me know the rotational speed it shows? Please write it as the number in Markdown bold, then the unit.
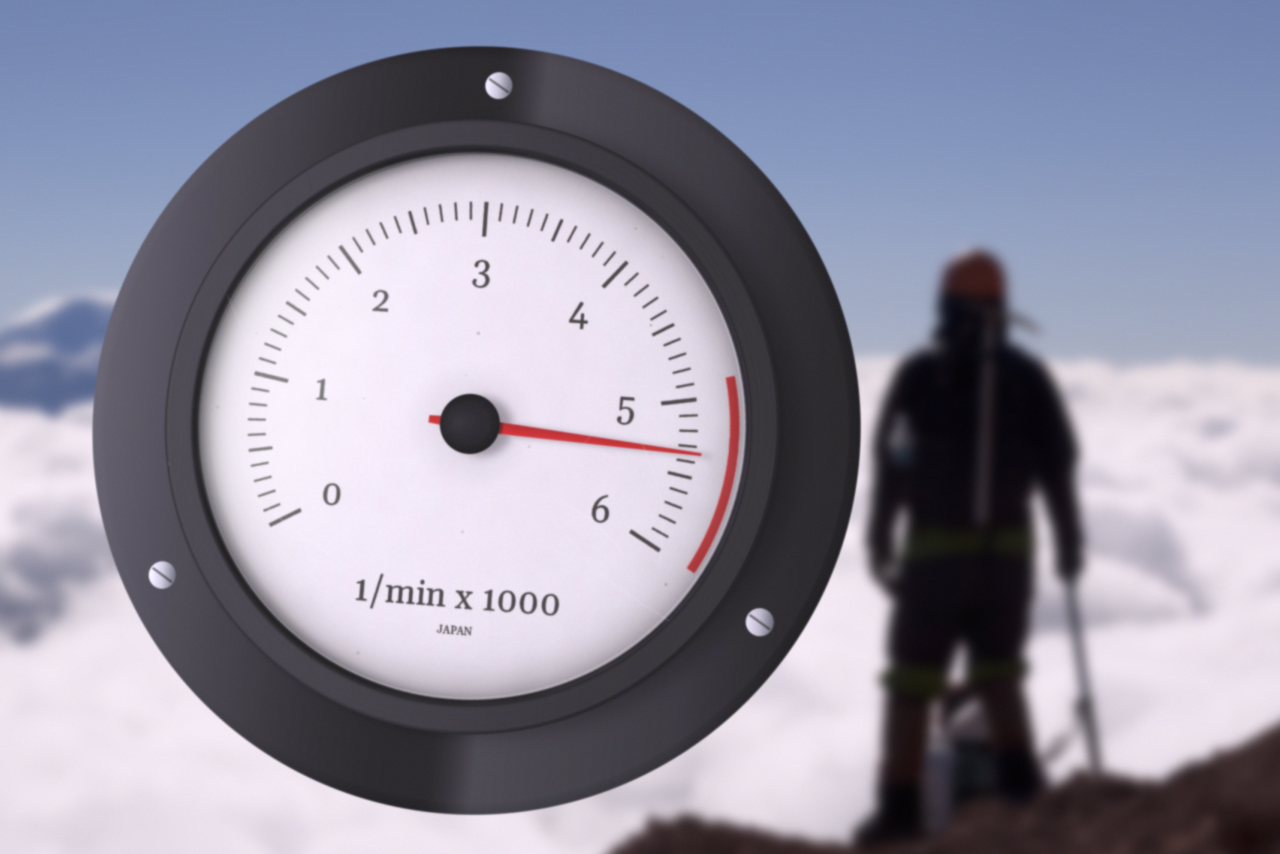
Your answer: **5350** rpm
